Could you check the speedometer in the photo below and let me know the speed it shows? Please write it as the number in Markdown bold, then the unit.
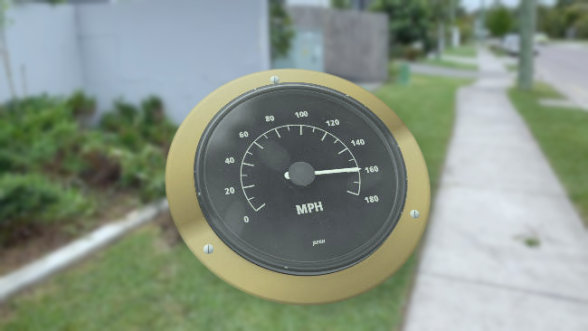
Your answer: **160** mph
